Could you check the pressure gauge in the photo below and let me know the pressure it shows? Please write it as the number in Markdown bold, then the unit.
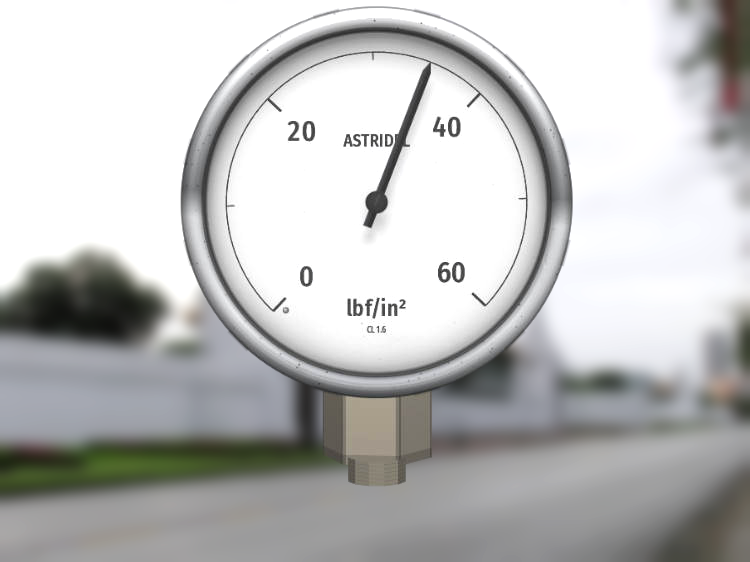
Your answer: **35** psi
